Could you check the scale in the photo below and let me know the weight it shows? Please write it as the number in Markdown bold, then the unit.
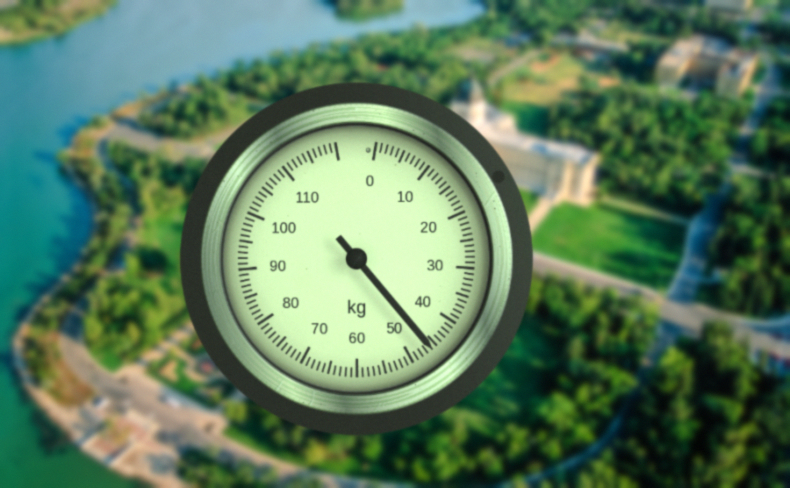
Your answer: **46** kg
